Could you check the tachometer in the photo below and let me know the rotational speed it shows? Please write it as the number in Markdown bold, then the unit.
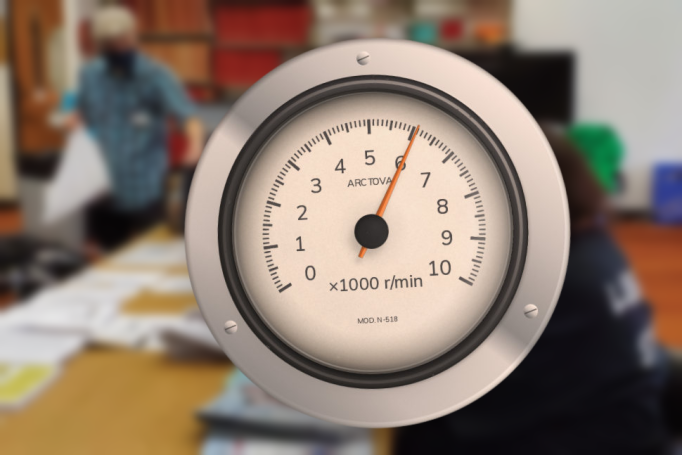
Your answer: **6100** rpm
